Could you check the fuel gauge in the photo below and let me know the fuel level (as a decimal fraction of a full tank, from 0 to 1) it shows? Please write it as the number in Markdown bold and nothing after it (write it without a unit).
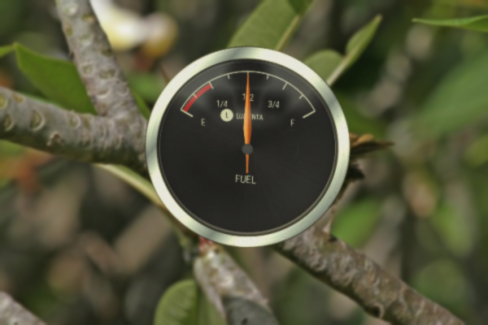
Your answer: **0.5**
